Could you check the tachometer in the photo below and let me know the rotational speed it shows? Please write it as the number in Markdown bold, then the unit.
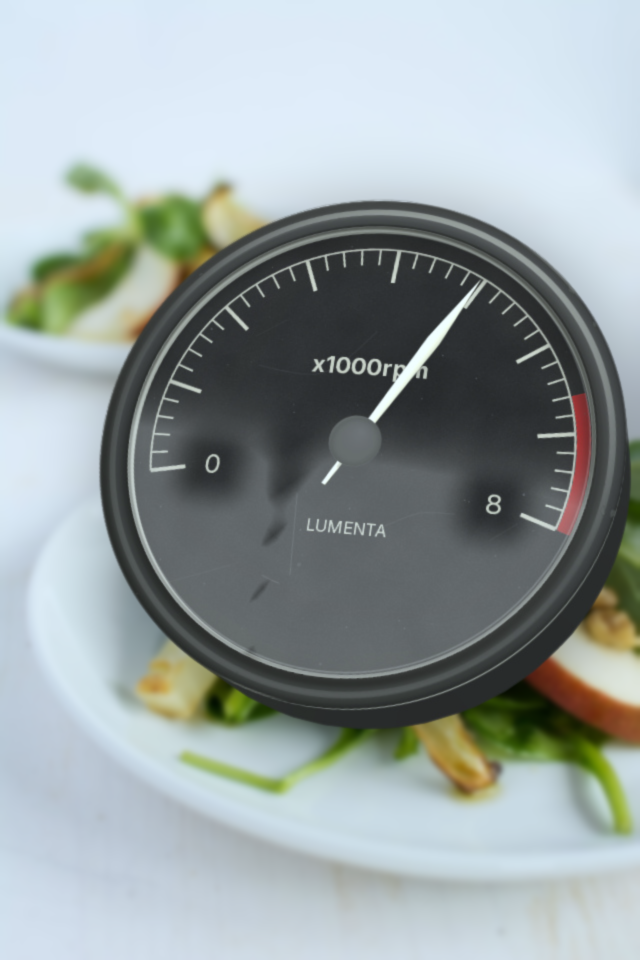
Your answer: **5000** rpm
